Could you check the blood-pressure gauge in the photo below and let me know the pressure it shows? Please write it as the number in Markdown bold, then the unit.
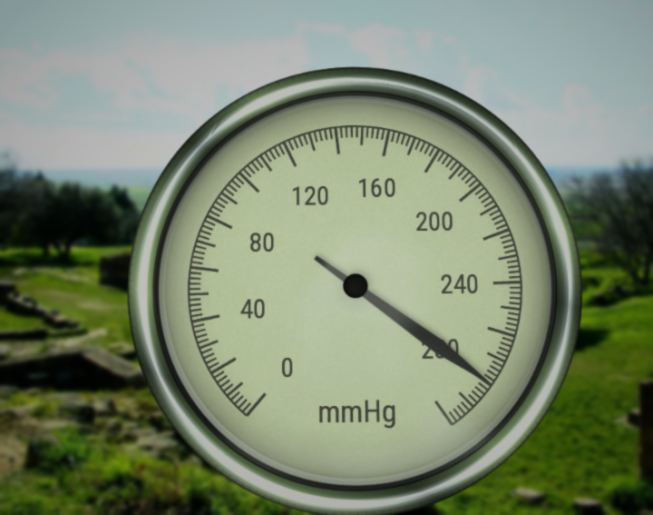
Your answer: **280** mmHg
